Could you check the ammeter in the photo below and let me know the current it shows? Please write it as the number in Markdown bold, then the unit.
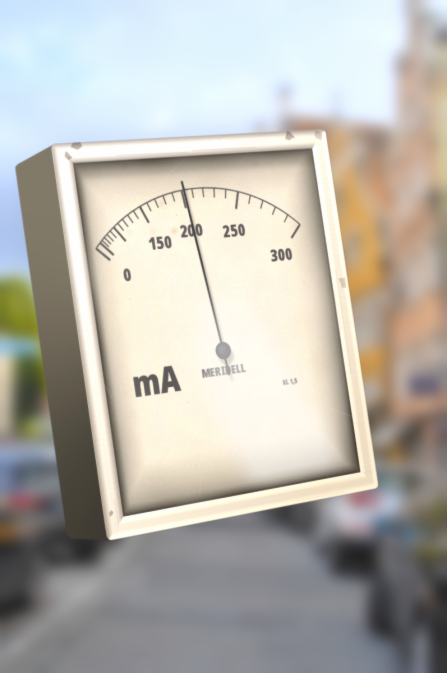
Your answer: **200** mA
